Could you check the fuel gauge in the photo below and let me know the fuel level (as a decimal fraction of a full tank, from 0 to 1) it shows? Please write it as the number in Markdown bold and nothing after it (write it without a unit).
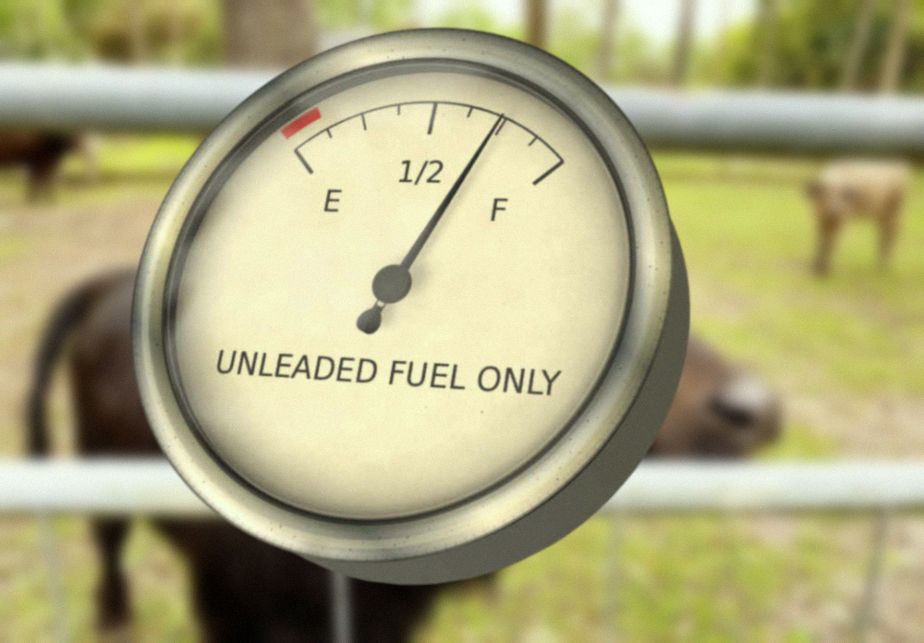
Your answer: **0.75**
